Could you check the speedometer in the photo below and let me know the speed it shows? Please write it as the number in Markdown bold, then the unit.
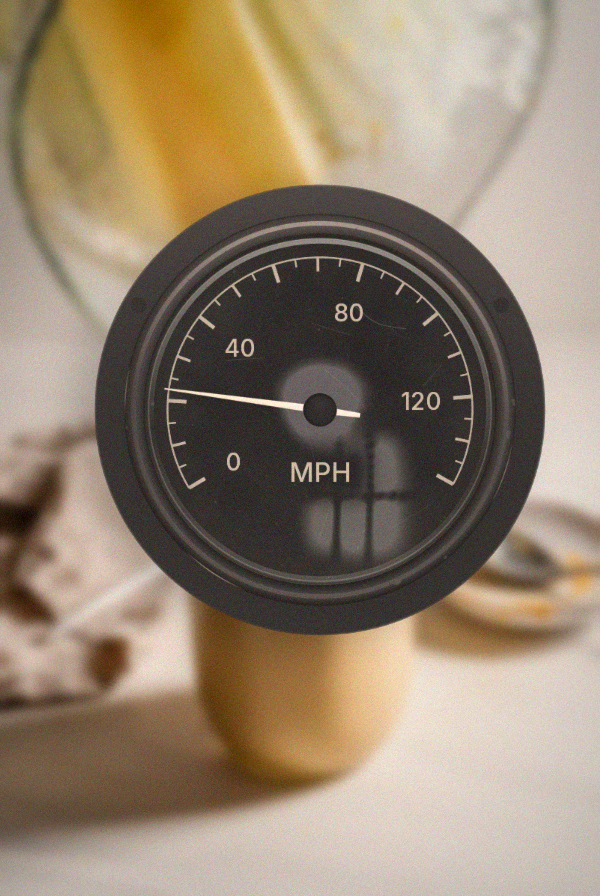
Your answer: **22.5** mph
